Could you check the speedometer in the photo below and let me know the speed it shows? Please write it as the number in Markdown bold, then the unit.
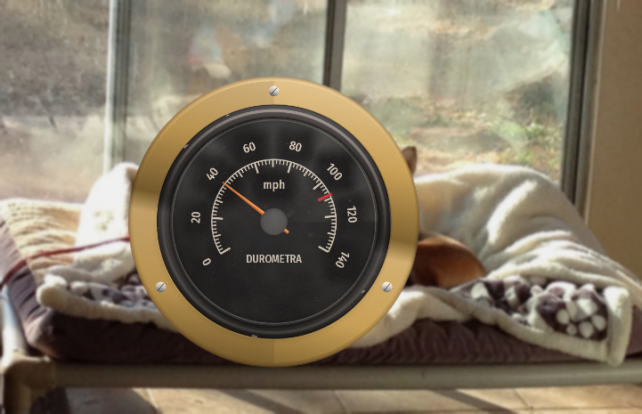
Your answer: **40** mph
